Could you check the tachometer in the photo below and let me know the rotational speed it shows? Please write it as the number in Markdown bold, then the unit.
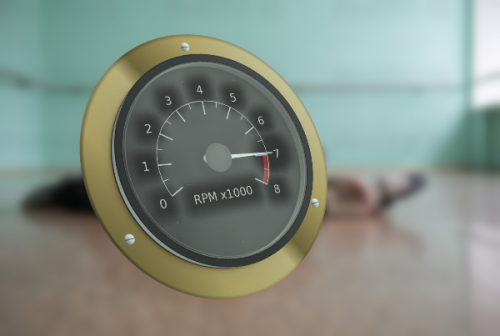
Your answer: **7000** rpm
